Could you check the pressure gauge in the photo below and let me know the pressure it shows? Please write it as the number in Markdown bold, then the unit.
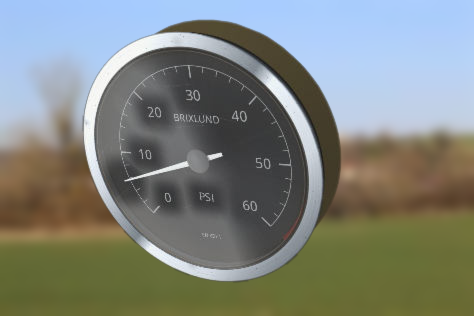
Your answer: **6** psi
